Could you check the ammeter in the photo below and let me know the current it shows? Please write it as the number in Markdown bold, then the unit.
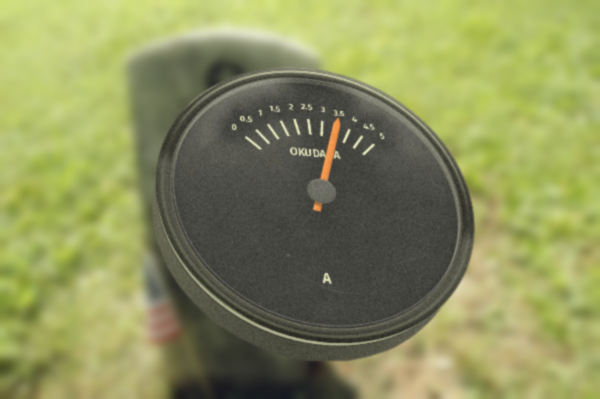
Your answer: **3.5** A
